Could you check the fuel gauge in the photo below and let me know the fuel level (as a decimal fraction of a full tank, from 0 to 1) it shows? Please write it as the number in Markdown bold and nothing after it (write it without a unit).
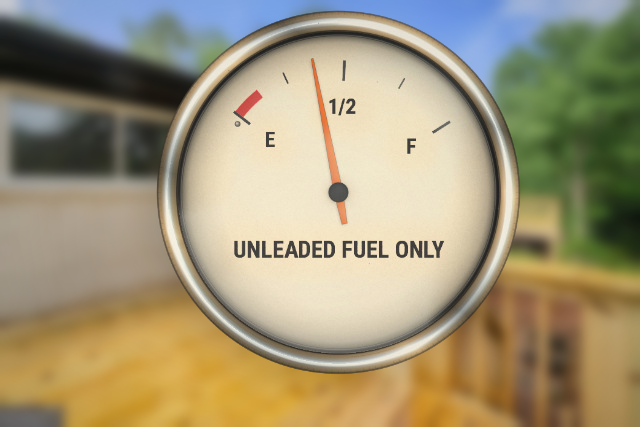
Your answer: **0.375**
